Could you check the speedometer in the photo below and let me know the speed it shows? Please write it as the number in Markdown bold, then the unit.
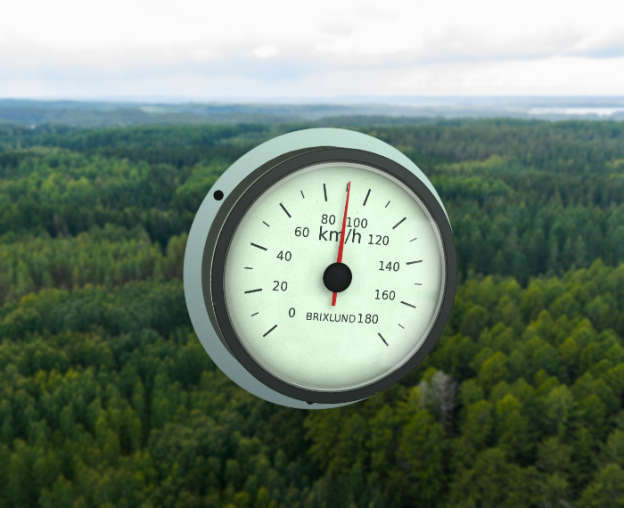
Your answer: **90** km/h
